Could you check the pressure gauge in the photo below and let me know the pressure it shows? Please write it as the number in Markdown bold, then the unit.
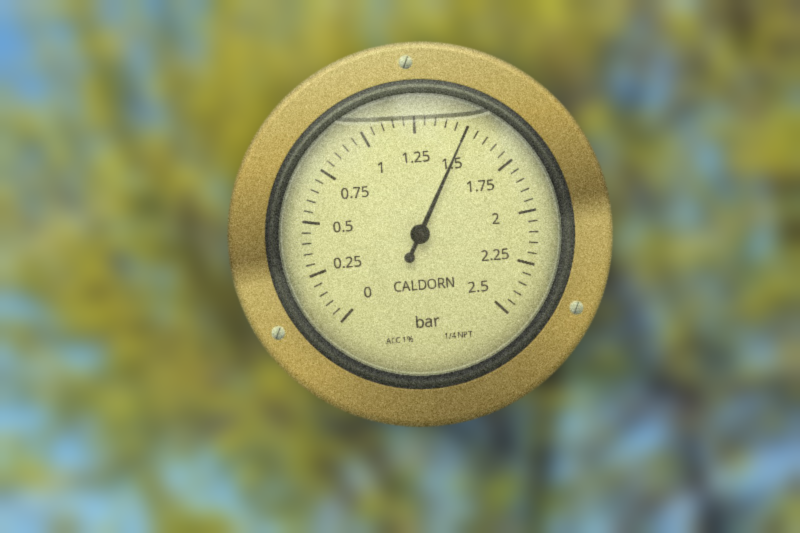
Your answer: **1.5** bar
